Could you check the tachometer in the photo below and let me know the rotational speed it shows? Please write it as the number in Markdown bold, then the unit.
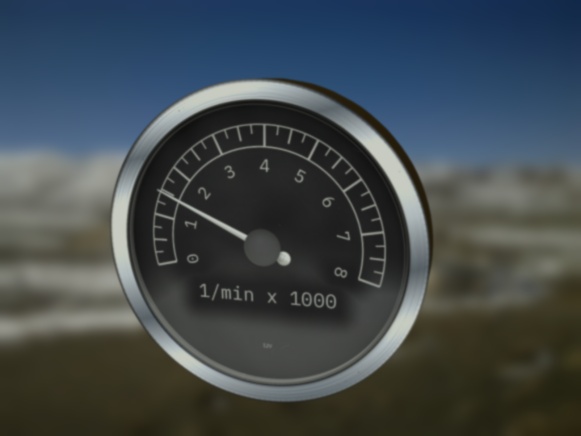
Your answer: **1500** rpm
